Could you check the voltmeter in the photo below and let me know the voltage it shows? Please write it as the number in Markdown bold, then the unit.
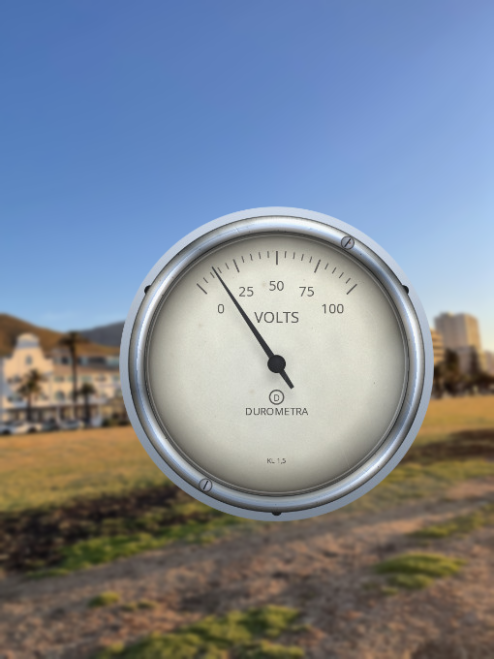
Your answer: **12.5** V
